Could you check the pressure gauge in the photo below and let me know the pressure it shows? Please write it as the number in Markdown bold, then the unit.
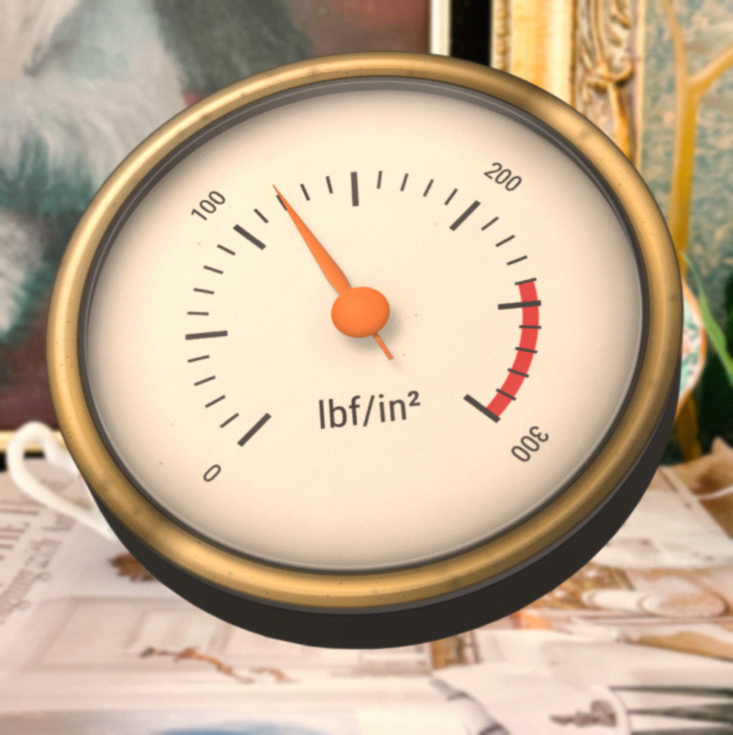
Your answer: **120** psi
